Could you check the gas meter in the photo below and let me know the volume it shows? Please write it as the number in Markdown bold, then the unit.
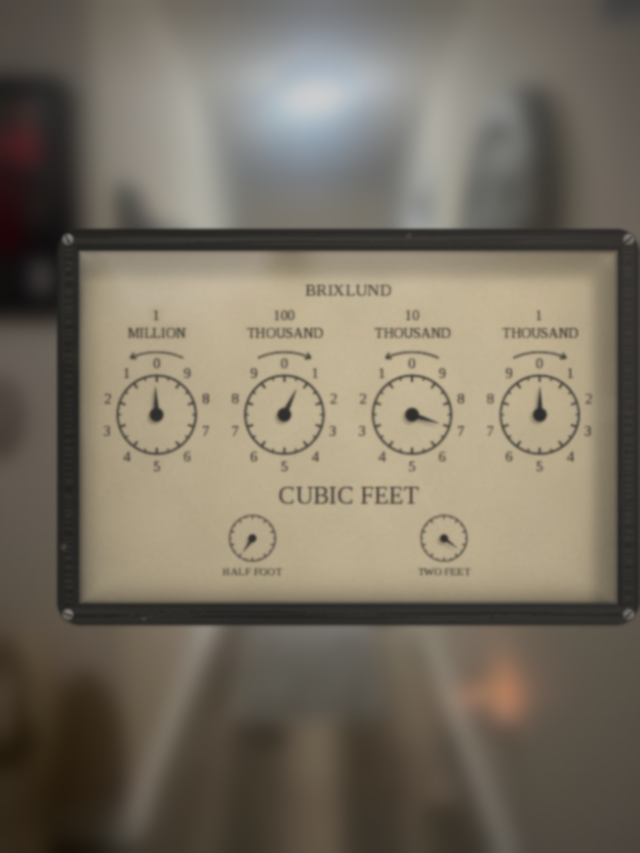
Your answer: **7000** ft³
